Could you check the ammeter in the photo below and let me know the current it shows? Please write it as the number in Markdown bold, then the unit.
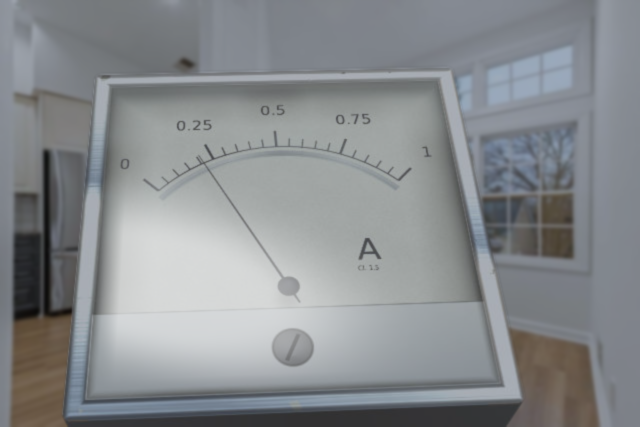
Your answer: **0.2** A
